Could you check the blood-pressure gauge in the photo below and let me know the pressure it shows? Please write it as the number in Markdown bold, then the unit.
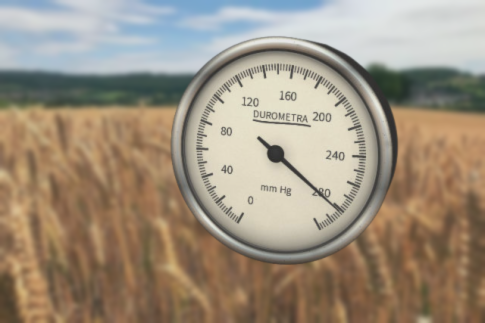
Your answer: **280** mmHg
